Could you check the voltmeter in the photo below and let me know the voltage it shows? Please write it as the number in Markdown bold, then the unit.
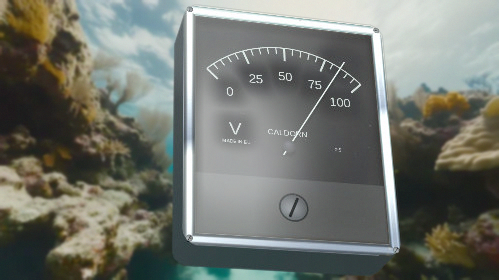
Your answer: **85** V
